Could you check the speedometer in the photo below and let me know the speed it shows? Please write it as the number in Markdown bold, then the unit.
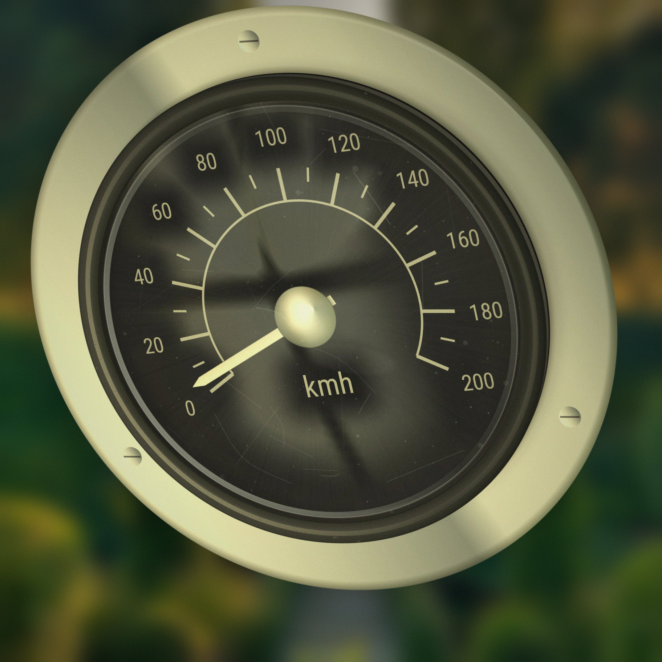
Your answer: **5** km/h
